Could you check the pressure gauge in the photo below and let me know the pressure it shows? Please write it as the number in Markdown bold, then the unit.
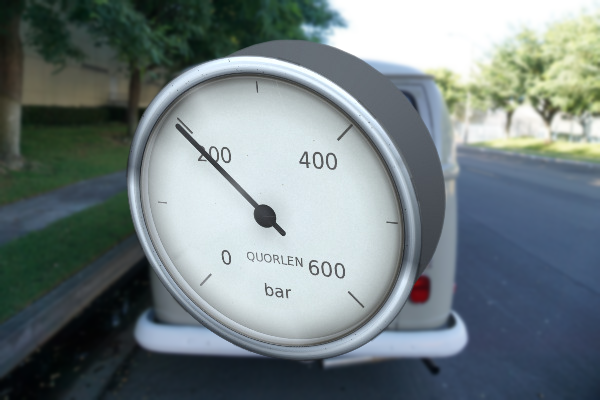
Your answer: **200** bar
